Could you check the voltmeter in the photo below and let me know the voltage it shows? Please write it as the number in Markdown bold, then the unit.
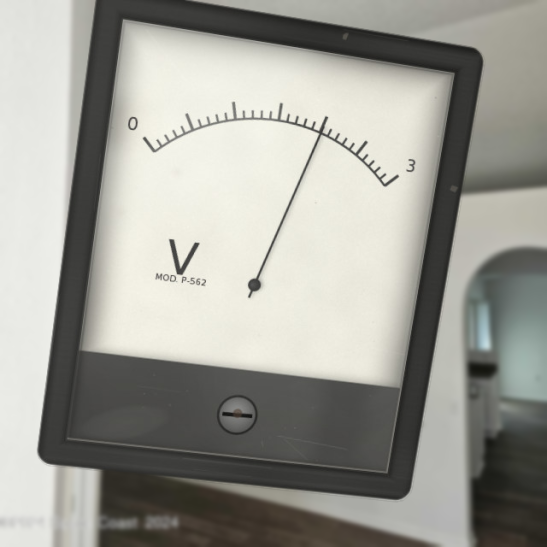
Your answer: **2** V
